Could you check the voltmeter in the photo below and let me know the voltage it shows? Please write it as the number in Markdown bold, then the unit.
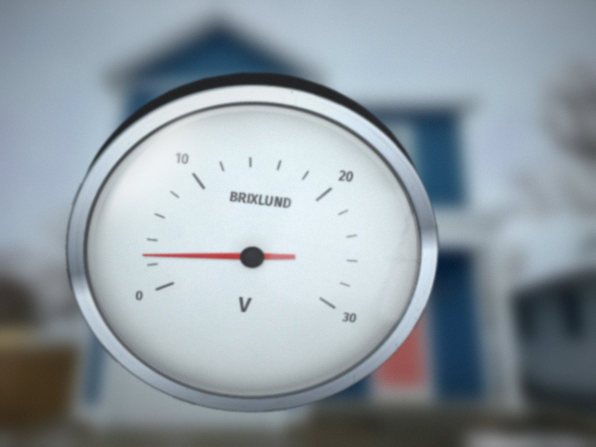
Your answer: **3** V
